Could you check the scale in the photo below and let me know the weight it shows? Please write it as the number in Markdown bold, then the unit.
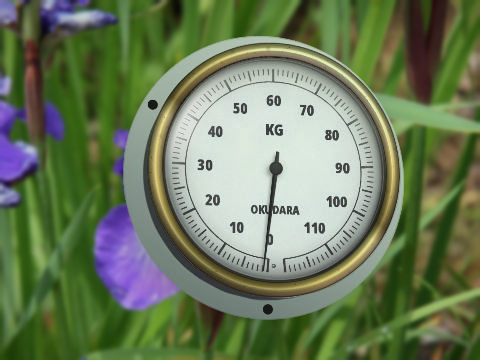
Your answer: **1** kg
